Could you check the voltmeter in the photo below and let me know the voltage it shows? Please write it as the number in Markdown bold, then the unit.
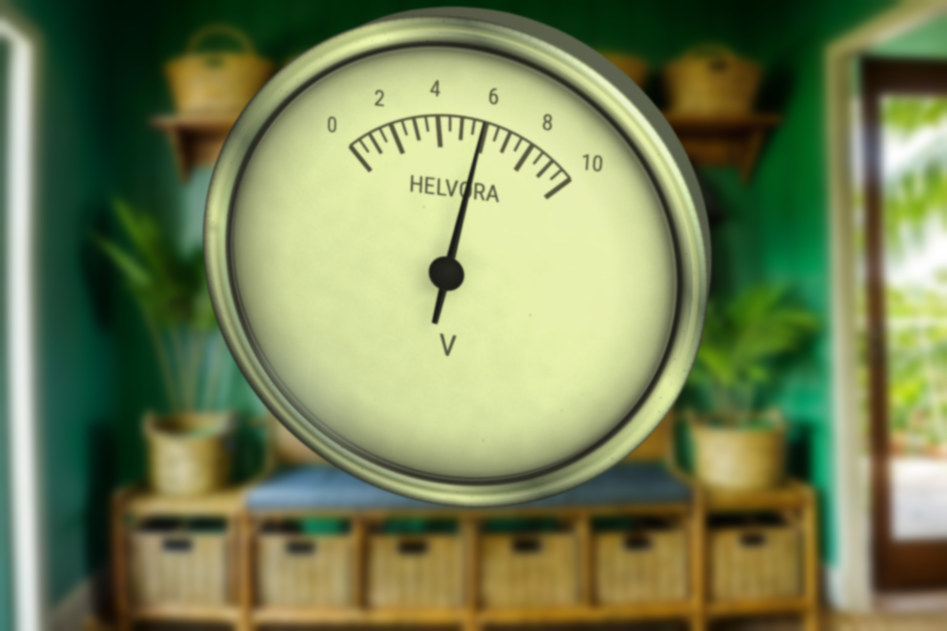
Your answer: **6** V
